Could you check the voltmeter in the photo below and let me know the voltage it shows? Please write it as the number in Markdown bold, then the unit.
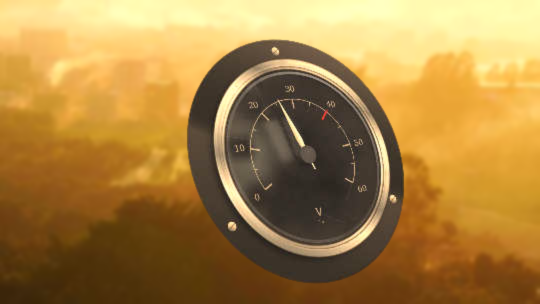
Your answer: **25** V
